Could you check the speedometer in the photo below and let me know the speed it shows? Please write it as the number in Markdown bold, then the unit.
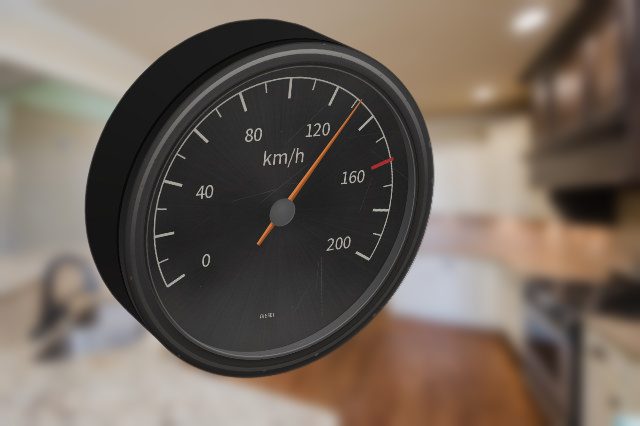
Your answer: **130** km/h
